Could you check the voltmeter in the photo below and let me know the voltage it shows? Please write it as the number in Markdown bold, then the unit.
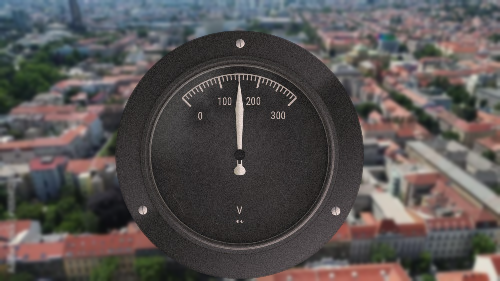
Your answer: **150** V
